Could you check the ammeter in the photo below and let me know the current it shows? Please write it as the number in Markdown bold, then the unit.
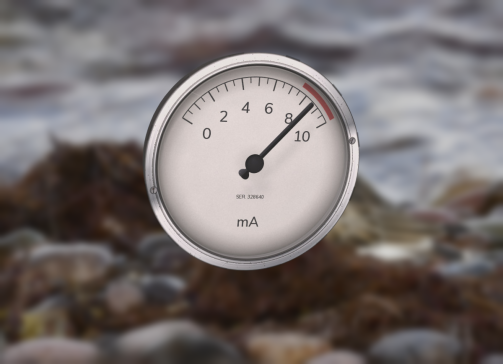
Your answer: **8.5** mA
